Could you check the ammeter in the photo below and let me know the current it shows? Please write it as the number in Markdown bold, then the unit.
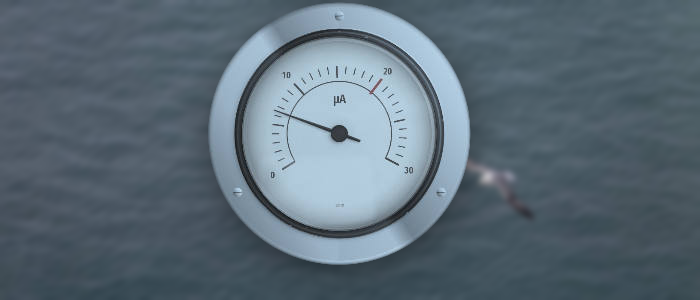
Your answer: **6.5** µA
